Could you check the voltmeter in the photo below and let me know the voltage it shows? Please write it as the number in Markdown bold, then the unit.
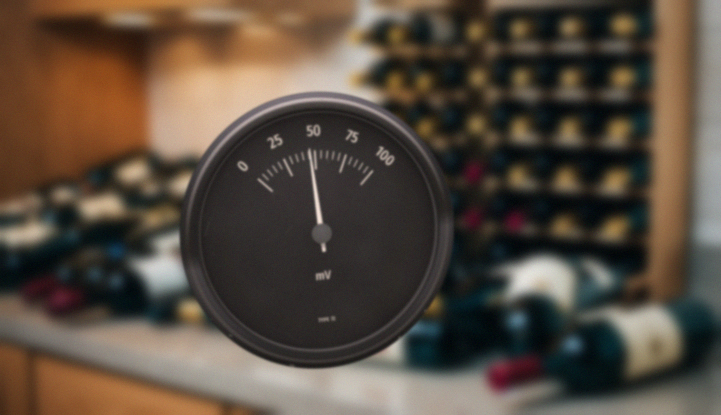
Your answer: **45** mV
